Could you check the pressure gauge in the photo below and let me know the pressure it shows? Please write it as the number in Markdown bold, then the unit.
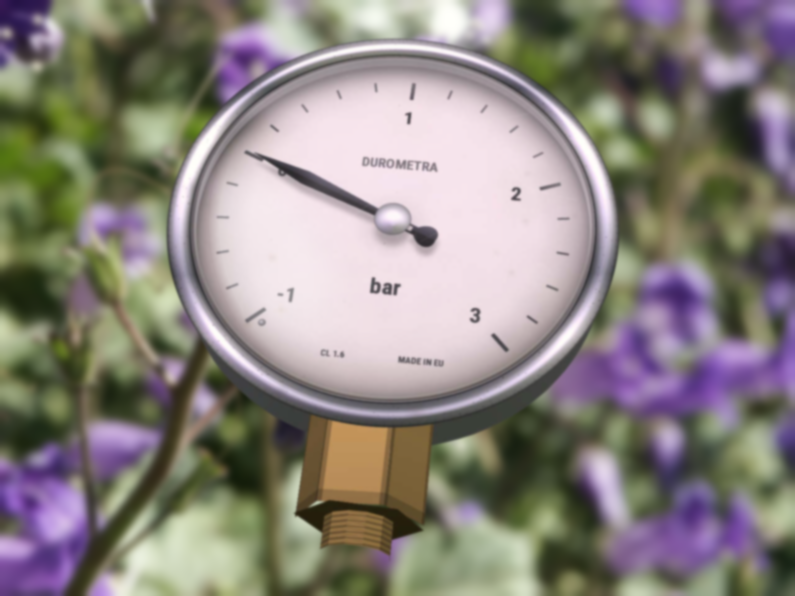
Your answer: **0** bar
